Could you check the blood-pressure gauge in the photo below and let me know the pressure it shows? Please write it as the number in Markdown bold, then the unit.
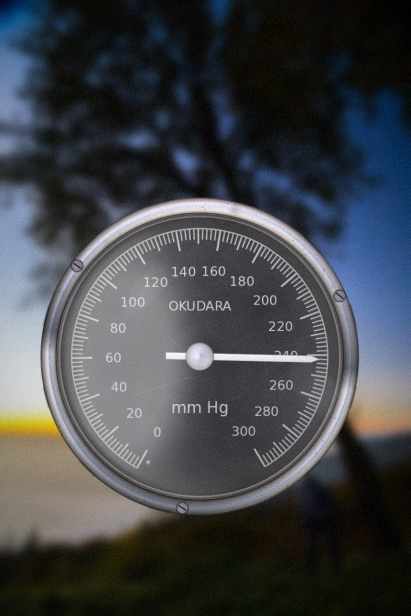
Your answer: **242** mmHg
